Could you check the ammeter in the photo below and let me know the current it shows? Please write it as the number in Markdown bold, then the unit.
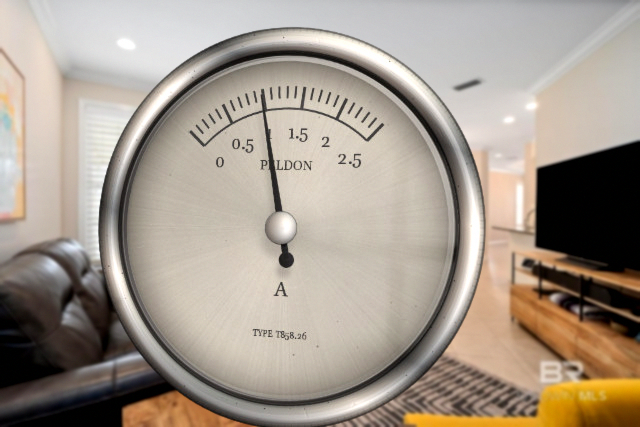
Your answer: **1** A
